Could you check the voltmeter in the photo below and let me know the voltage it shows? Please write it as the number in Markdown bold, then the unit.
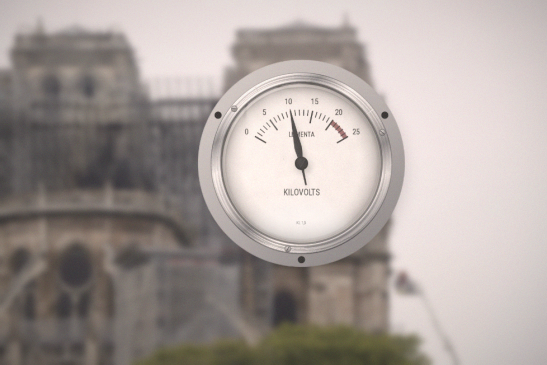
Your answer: **10** kV
